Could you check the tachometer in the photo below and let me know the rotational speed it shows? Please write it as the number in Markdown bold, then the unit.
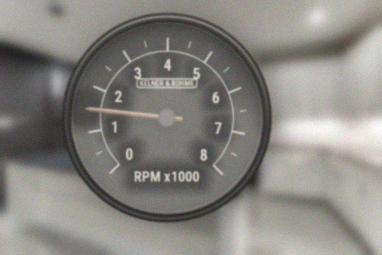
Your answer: **1500** rpm
